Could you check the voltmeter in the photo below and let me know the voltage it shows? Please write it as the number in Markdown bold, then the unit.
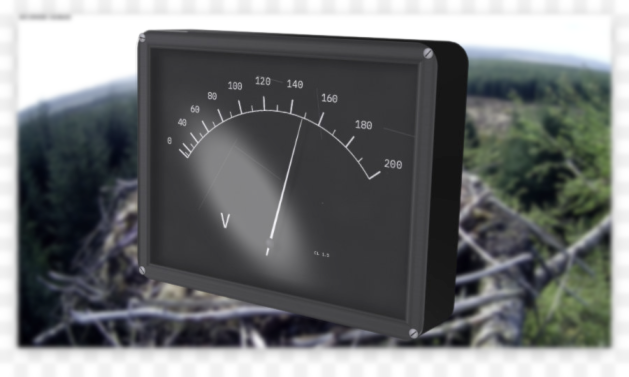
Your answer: **150** V
